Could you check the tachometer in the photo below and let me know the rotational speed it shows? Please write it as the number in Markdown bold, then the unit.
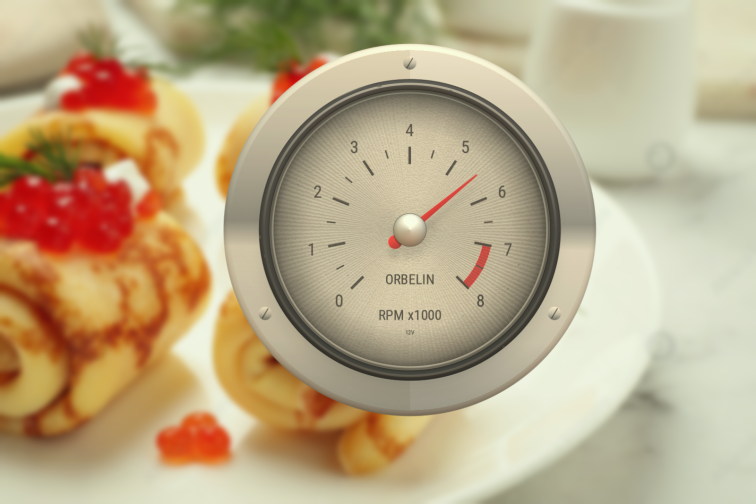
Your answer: **5500** rpm
